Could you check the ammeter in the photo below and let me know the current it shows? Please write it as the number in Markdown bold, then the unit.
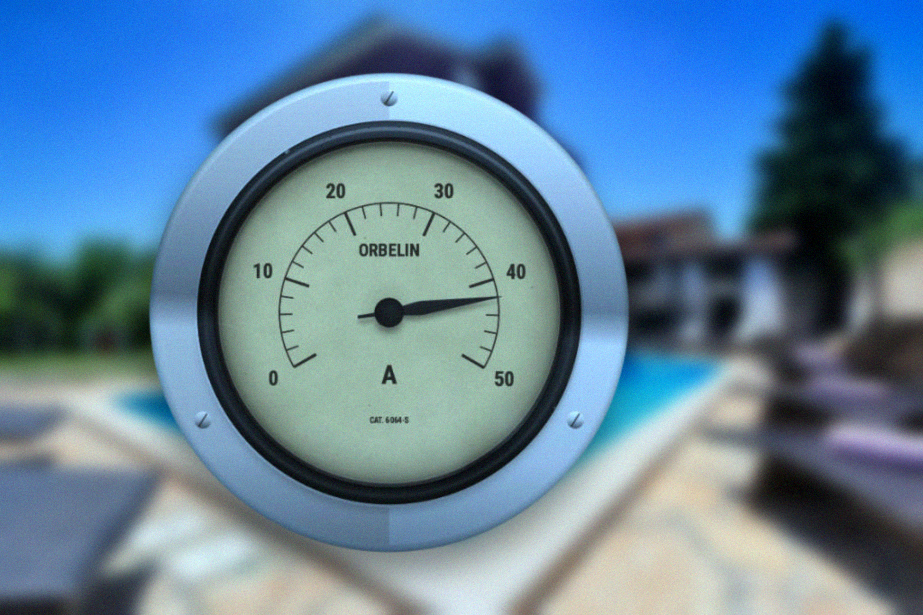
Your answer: **42** A
